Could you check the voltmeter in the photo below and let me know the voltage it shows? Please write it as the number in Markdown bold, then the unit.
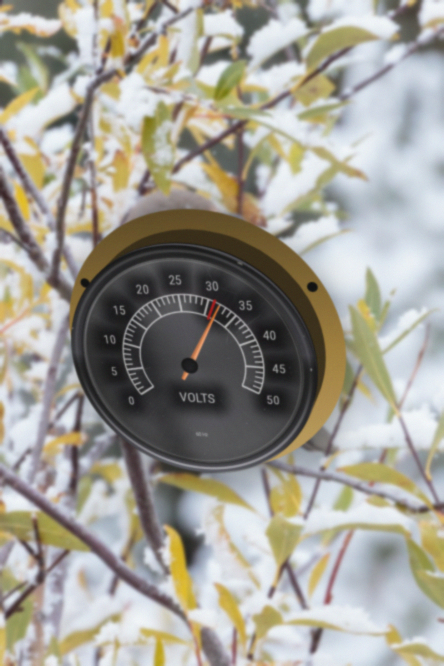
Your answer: **32** V
